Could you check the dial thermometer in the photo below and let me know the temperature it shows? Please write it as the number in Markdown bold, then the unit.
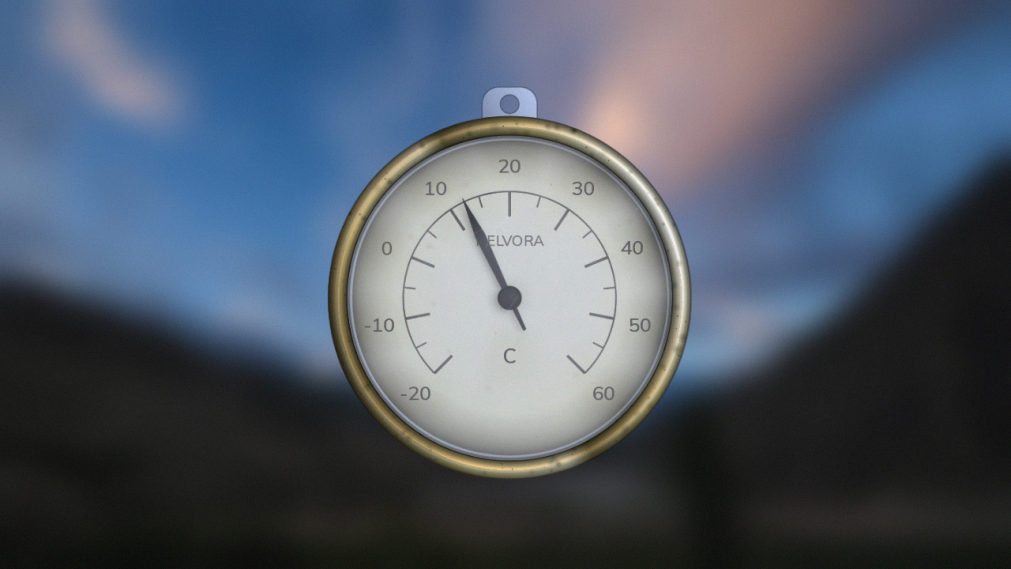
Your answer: **12.5** °C
